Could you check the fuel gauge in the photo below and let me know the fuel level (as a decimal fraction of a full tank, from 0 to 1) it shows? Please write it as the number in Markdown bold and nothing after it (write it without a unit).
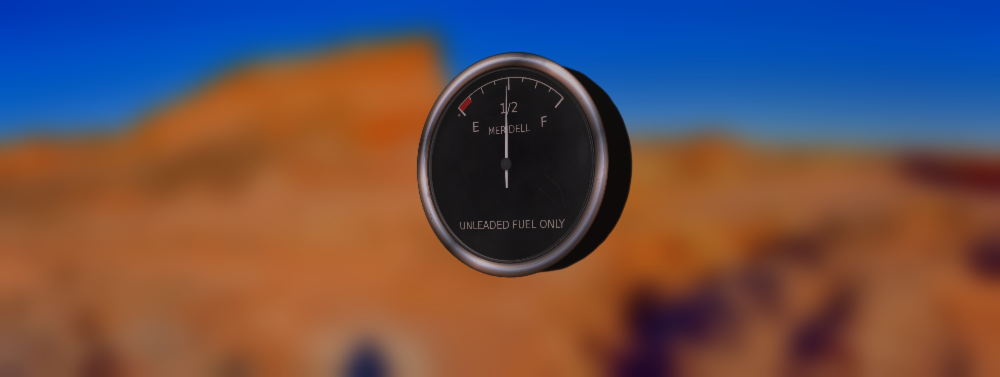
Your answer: **0.5**
